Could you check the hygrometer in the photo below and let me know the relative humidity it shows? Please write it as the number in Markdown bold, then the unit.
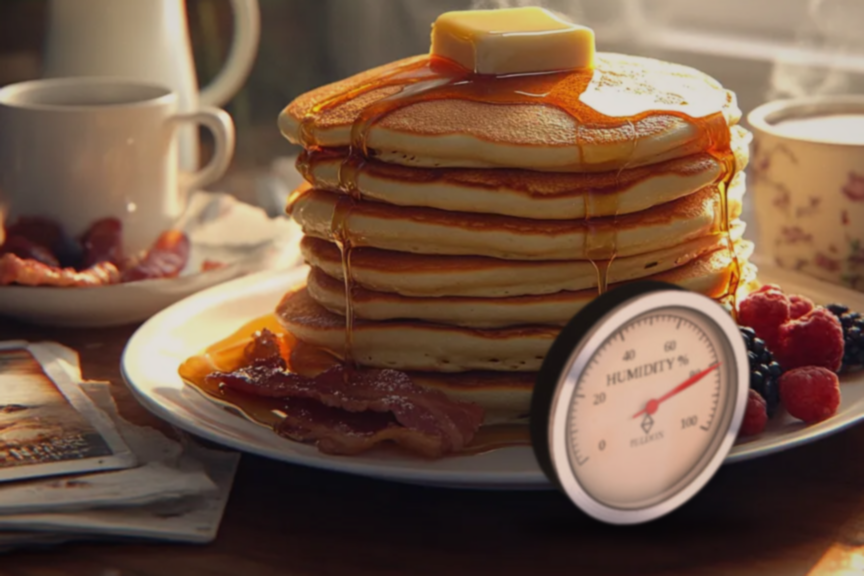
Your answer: **80** %
